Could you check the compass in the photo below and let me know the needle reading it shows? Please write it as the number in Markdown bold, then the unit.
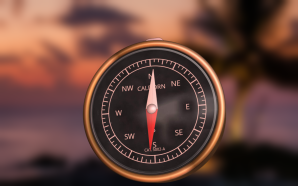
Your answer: **185** °
